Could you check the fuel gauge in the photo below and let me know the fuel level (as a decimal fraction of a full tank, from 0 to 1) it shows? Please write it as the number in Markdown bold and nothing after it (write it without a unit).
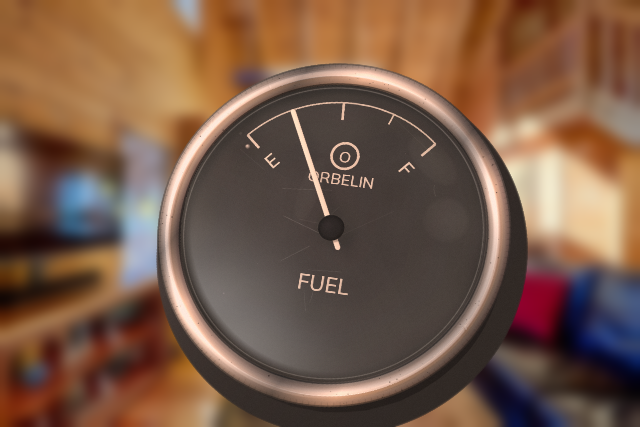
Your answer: **0.25**
